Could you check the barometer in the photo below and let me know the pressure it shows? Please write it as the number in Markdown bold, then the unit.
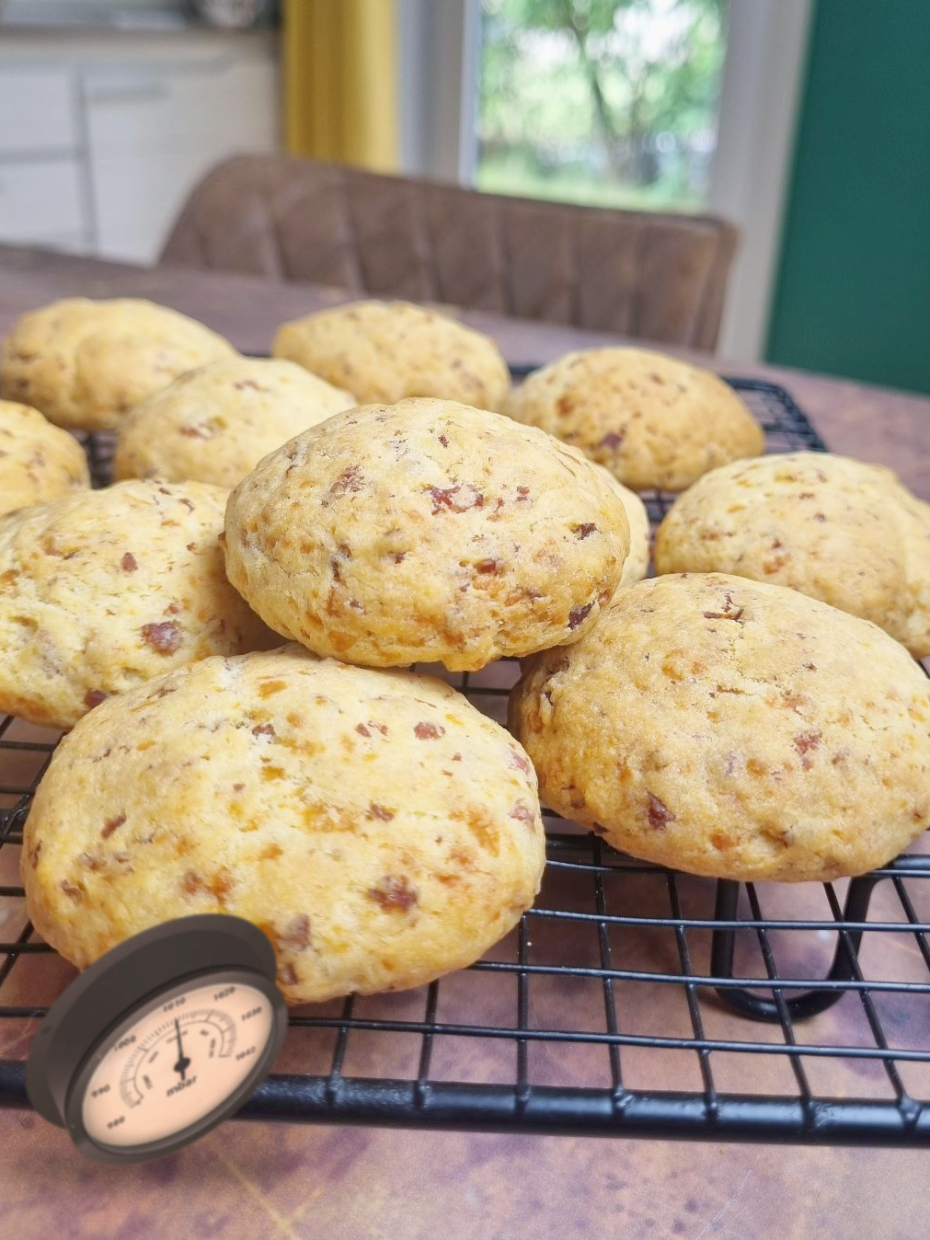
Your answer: **1010** mbar
